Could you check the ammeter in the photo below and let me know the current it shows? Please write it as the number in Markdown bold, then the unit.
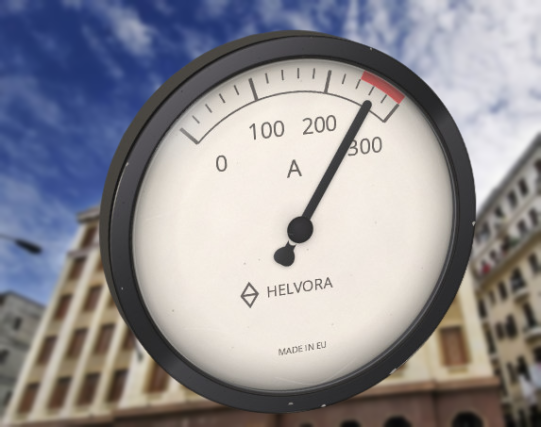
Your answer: **260** A
